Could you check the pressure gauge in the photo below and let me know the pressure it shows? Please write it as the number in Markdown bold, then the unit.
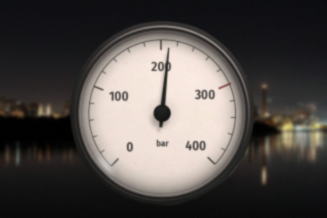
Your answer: **210** bar
